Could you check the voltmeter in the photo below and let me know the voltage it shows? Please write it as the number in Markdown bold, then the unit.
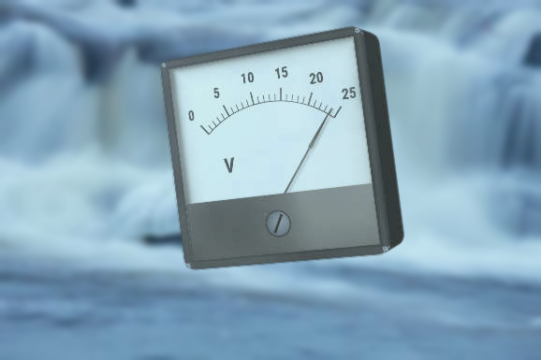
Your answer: **24** V
